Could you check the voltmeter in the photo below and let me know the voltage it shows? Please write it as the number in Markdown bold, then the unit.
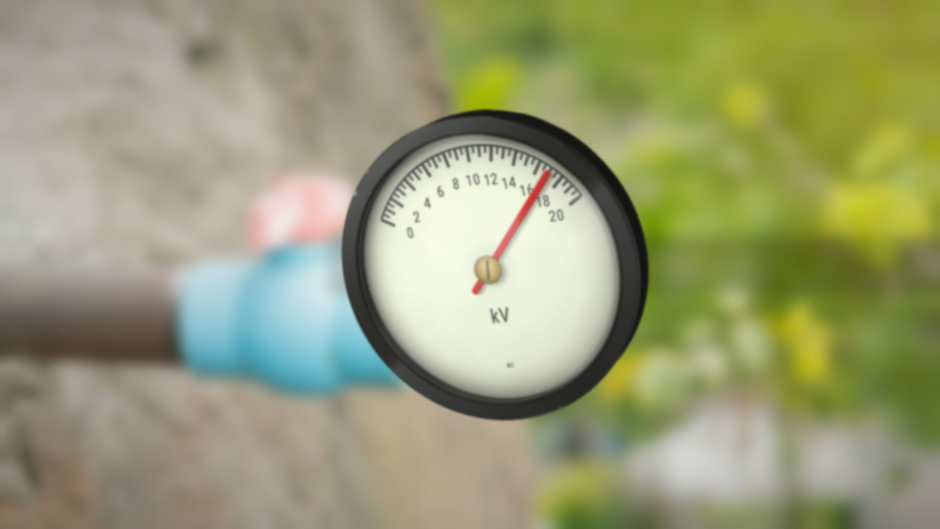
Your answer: **17** kV
